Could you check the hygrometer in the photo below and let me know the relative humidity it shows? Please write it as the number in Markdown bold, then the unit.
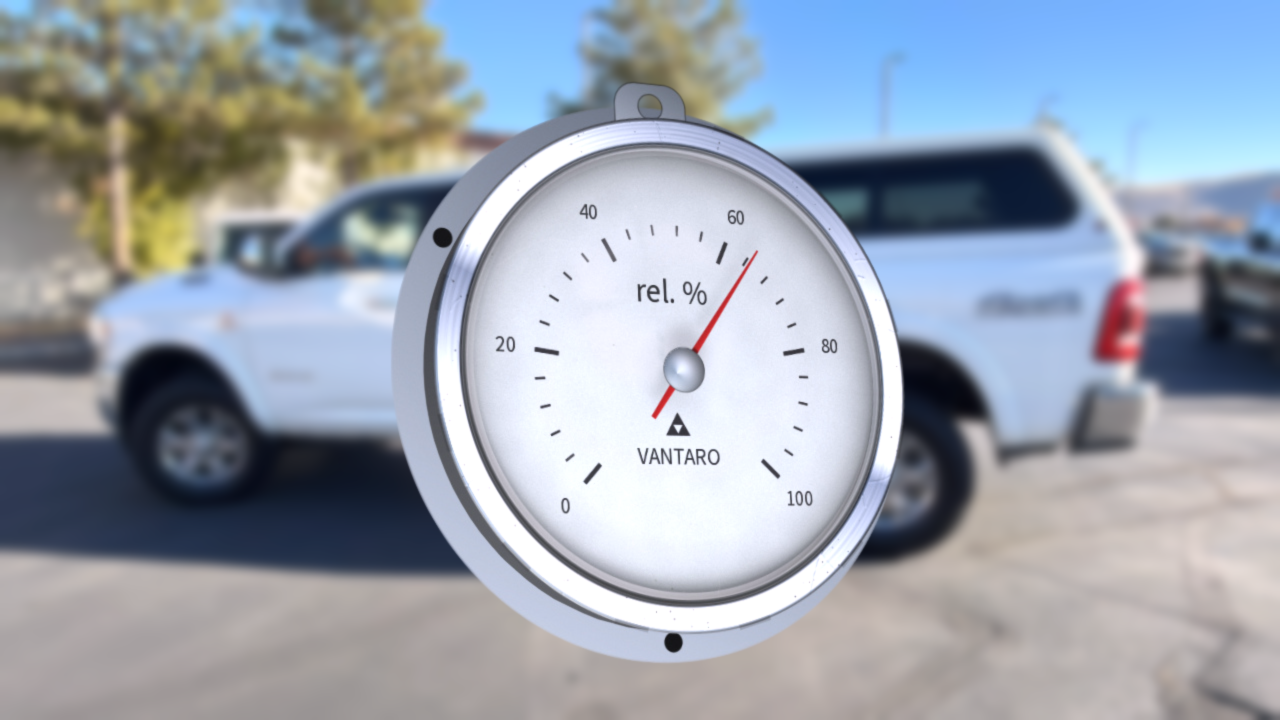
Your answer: **64** %
